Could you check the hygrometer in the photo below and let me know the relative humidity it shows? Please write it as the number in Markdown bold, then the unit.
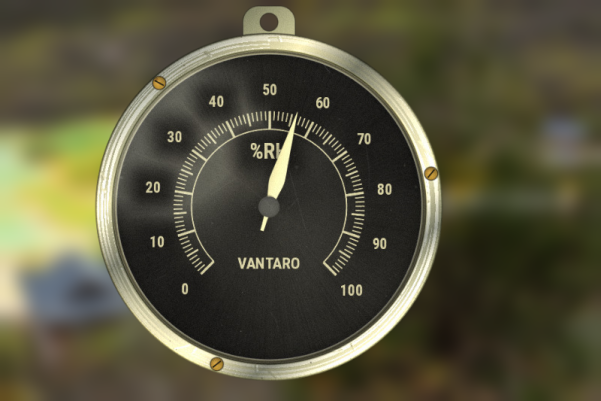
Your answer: **56** %
